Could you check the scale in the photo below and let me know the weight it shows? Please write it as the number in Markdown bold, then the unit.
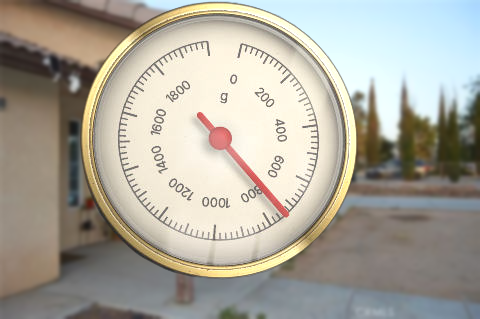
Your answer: **740** g
